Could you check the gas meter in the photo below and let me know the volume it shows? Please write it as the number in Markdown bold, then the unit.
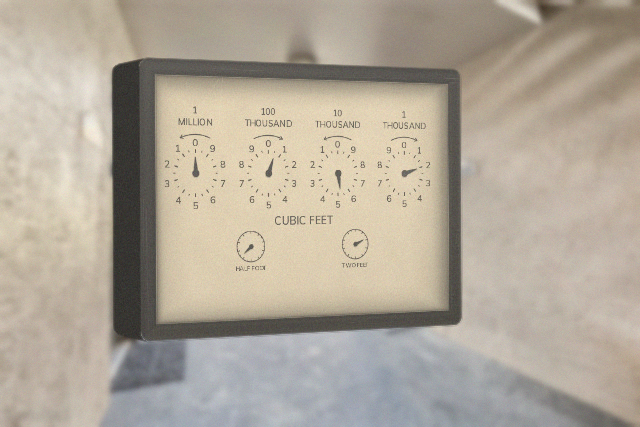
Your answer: **5200** ft³
